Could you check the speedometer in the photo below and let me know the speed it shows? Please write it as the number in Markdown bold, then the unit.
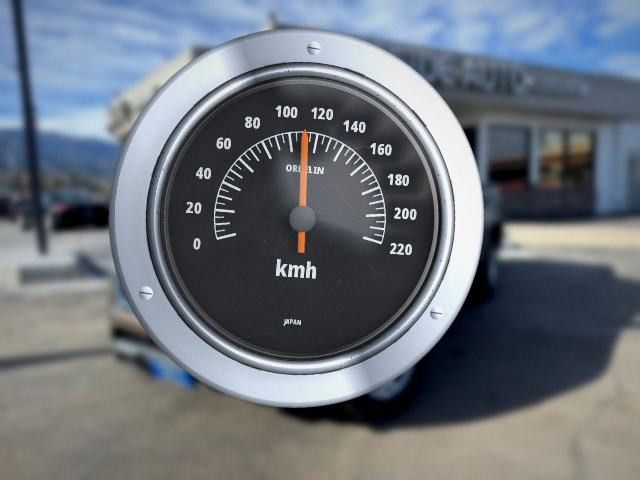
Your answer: **110** km/h
